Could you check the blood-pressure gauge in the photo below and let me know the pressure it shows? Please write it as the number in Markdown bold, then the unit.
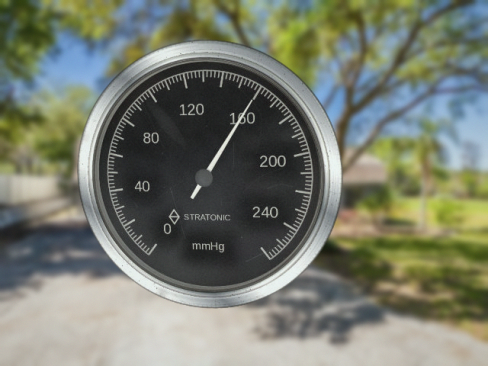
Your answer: **160** mmHg
